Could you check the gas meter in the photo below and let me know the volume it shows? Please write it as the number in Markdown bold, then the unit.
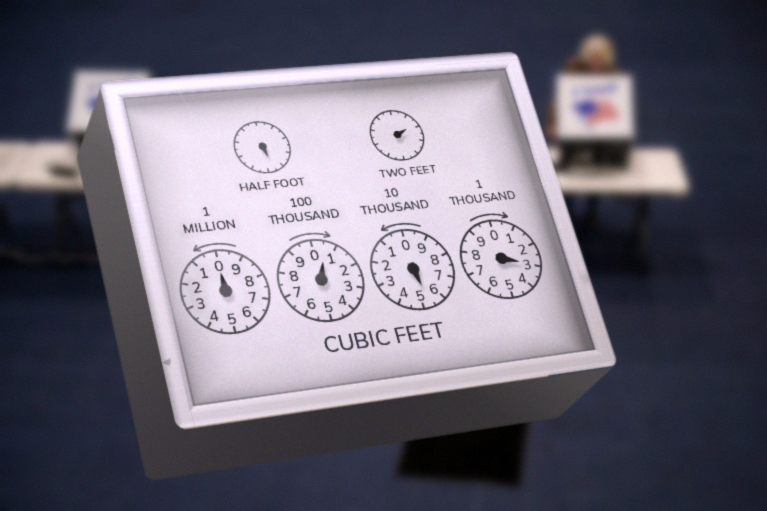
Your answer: **5300** ft³
